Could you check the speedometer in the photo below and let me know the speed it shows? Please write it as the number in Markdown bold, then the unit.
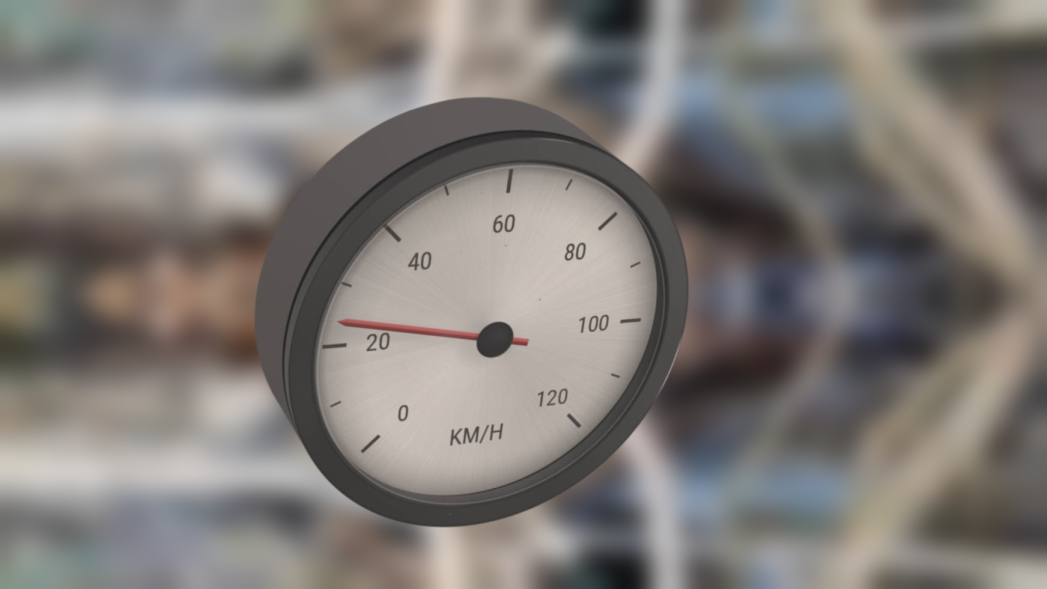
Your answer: **25** km/h
